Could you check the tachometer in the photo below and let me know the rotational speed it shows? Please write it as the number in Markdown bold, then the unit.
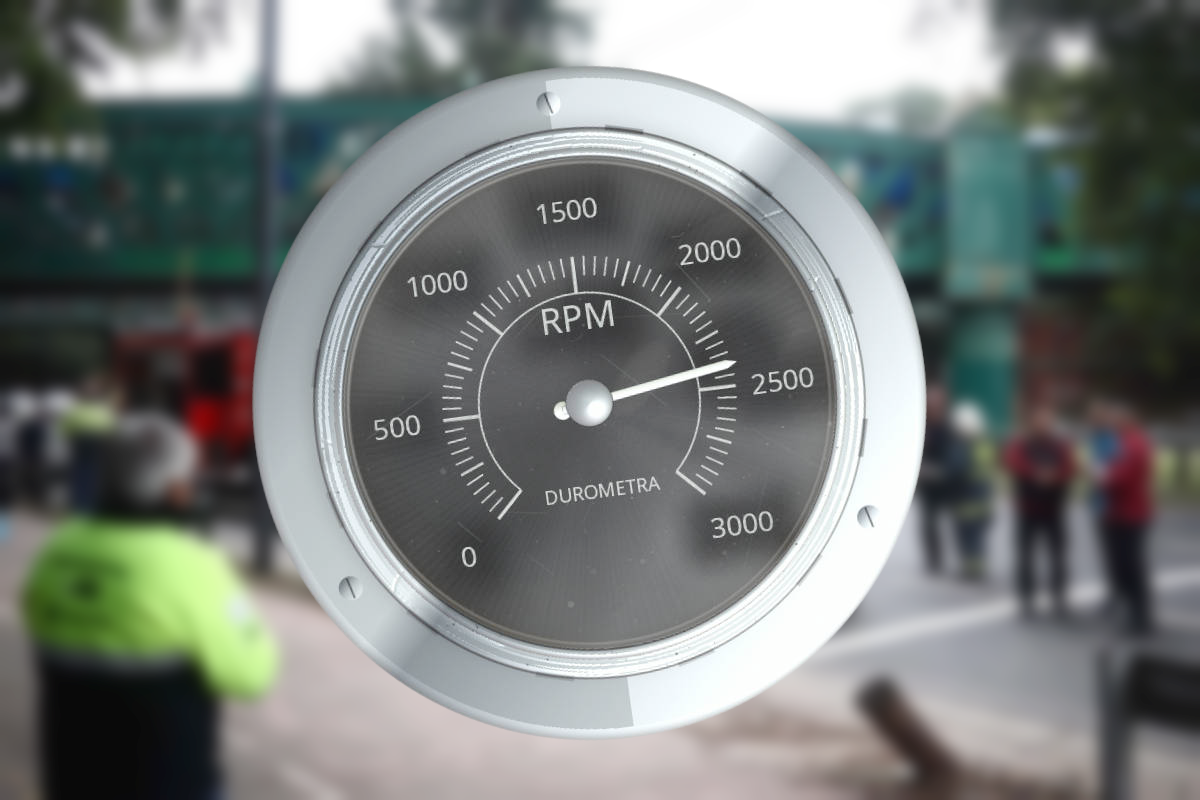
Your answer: **2400** rpm
